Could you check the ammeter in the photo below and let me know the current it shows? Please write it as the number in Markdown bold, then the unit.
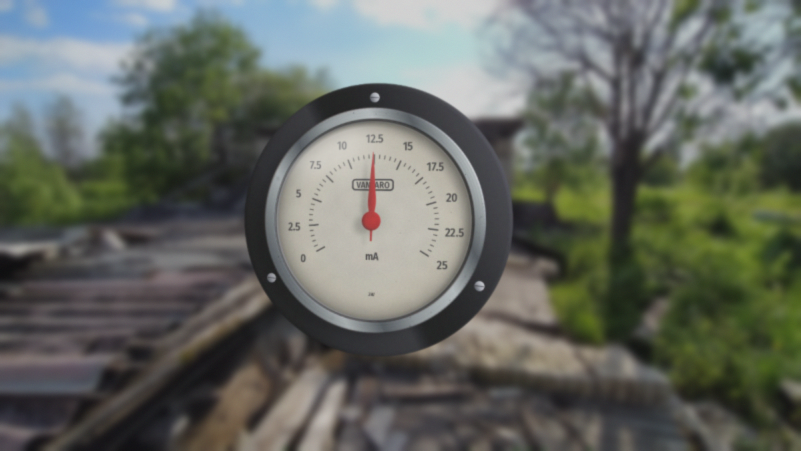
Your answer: **12.5** mA
